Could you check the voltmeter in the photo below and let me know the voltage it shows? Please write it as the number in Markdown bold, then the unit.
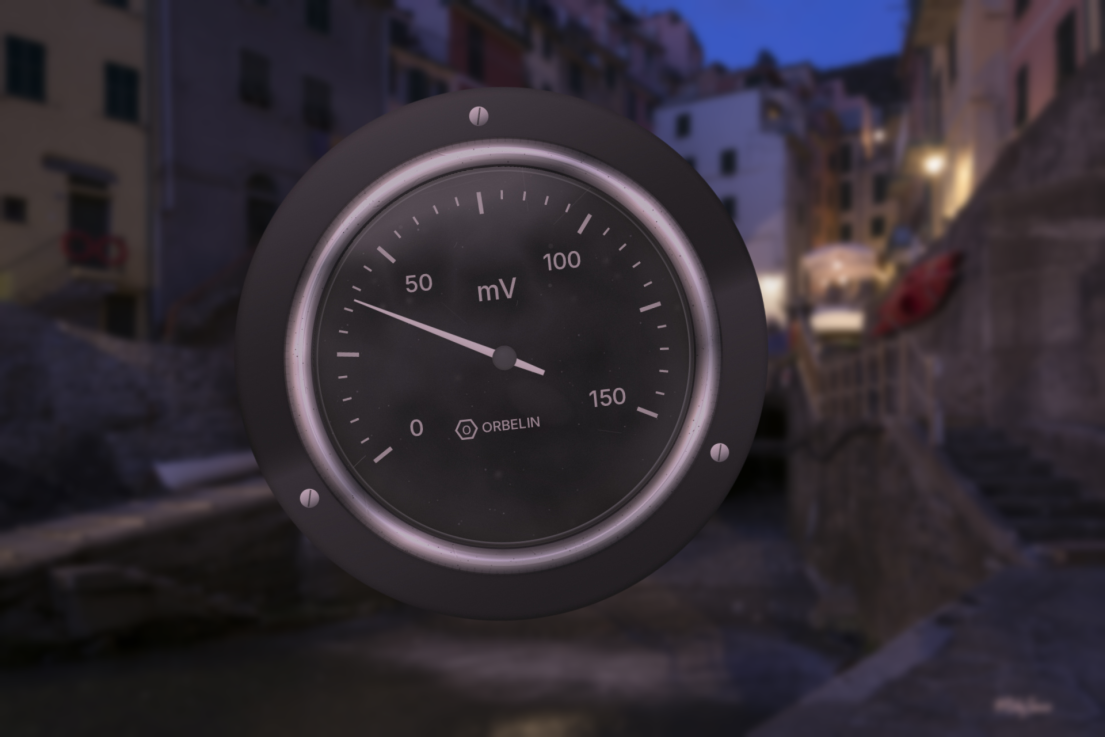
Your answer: **37.5** mV
